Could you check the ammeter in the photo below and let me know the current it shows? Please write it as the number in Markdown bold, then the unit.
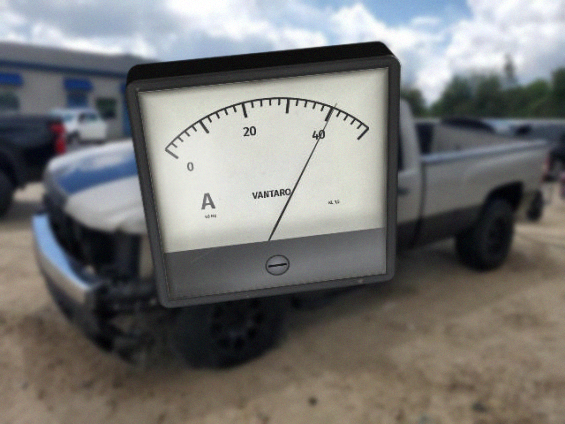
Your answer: **40** A
